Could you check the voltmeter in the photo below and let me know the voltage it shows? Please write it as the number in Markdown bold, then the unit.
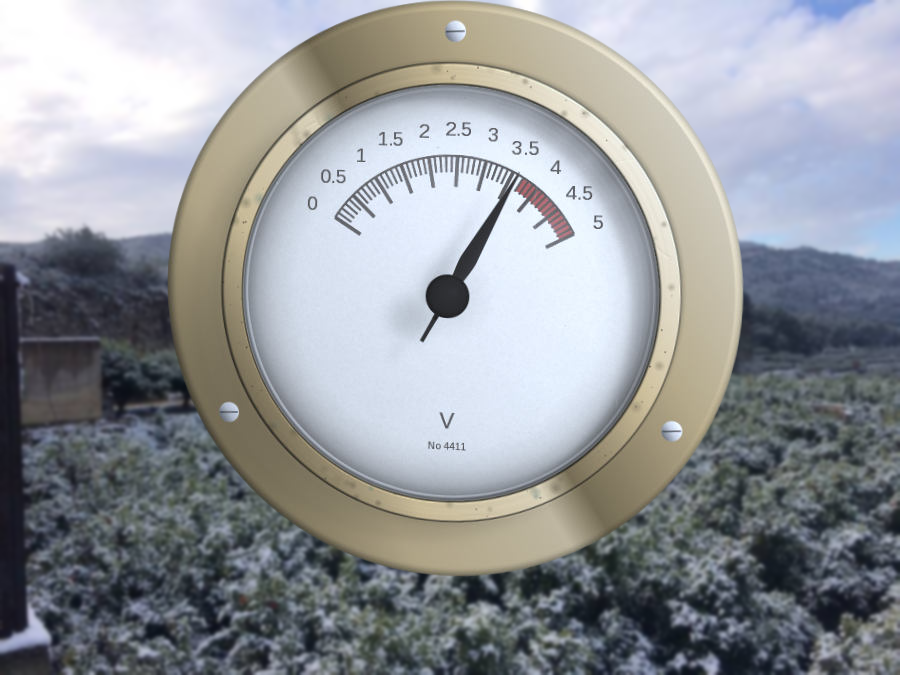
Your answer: **3.6** V
